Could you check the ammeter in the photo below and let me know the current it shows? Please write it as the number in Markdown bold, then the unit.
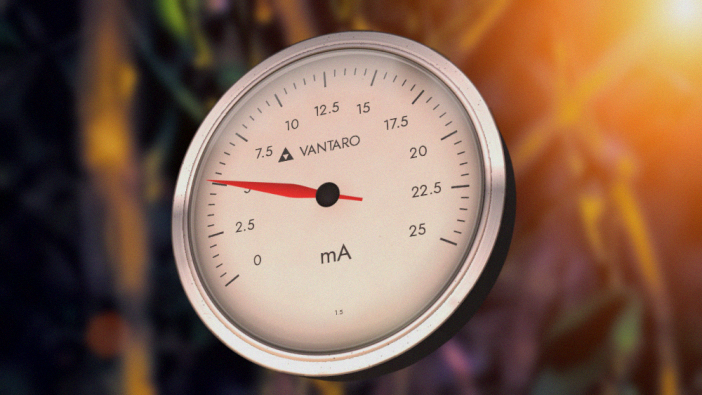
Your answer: **5** mA
